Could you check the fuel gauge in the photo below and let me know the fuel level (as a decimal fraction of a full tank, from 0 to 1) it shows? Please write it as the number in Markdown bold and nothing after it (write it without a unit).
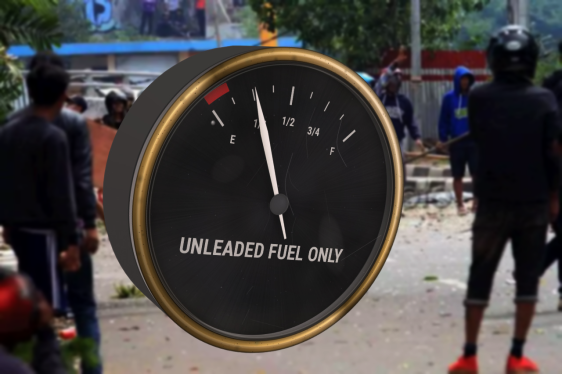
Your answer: **0.25**
